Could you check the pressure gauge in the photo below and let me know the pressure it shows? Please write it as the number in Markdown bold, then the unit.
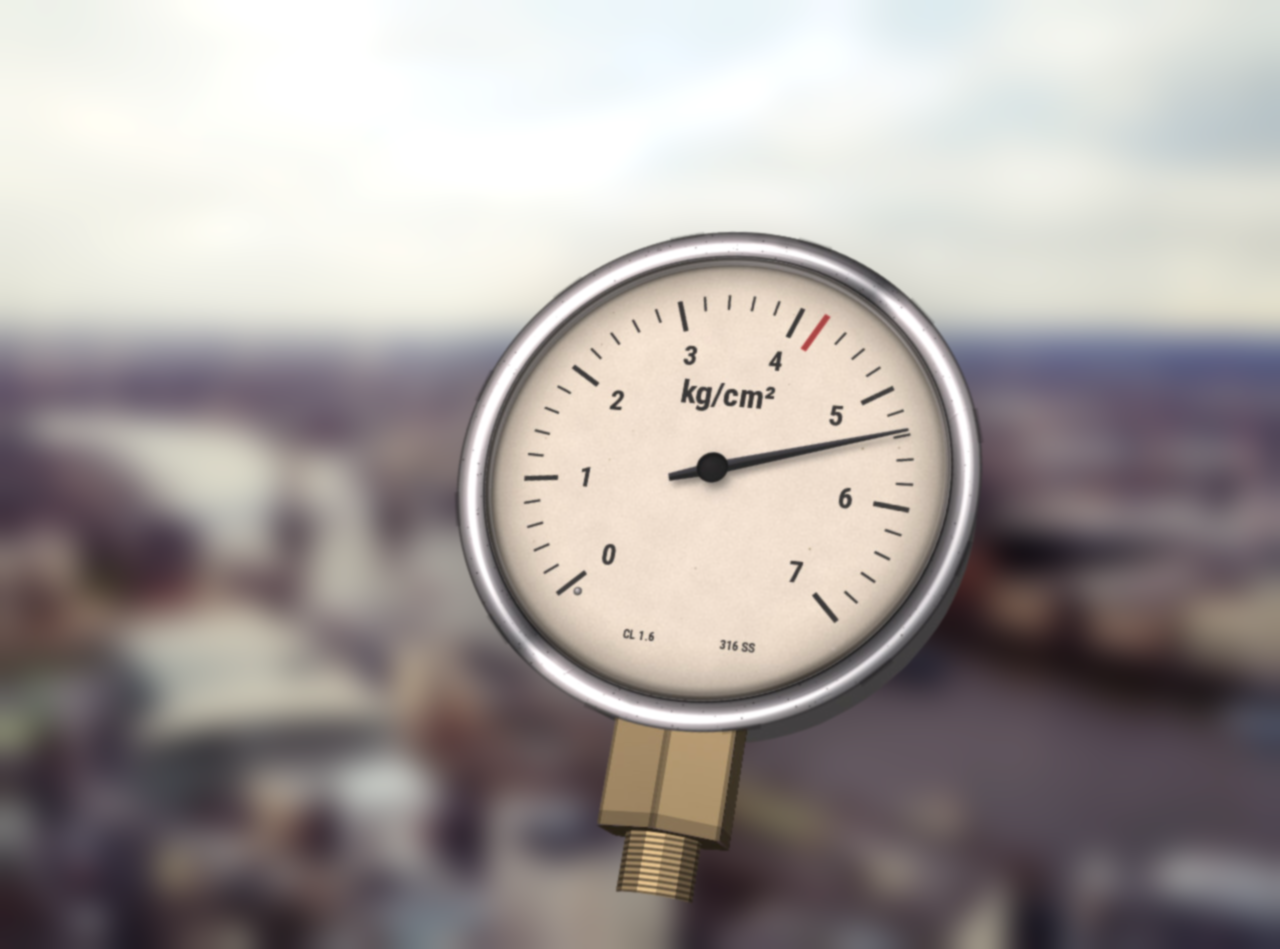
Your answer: **5.4** kg/cm²
